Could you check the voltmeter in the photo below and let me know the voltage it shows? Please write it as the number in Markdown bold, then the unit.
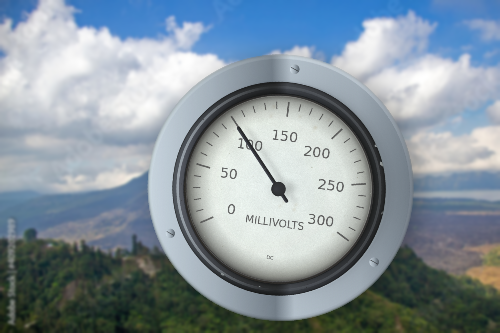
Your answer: **100** mV
